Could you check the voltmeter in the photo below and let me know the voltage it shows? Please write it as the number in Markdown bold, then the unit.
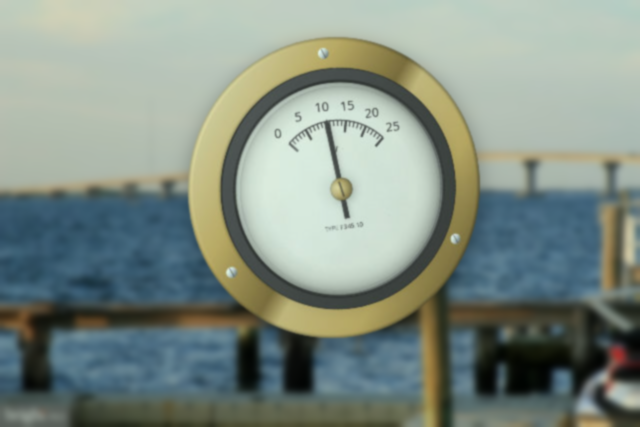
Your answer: **10** V
